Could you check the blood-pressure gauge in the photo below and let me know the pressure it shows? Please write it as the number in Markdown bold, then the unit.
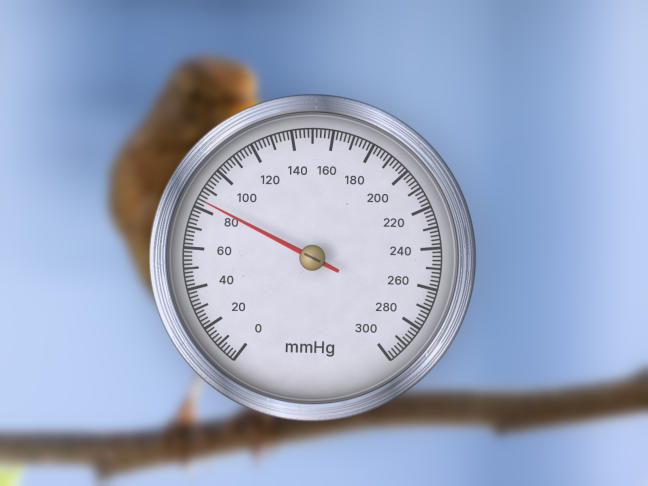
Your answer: **84** mmHg
